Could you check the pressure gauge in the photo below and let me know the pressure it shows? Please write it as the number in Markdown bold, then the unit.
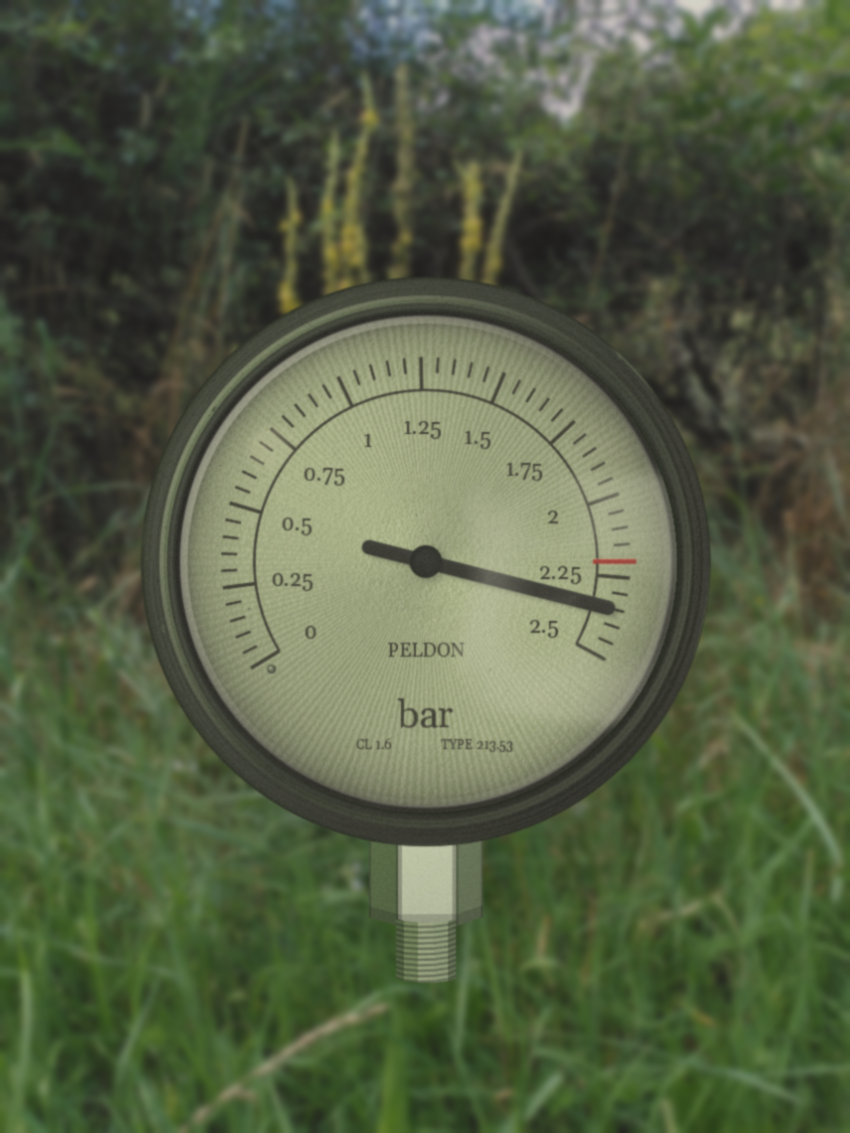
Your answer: **2.35** bar
